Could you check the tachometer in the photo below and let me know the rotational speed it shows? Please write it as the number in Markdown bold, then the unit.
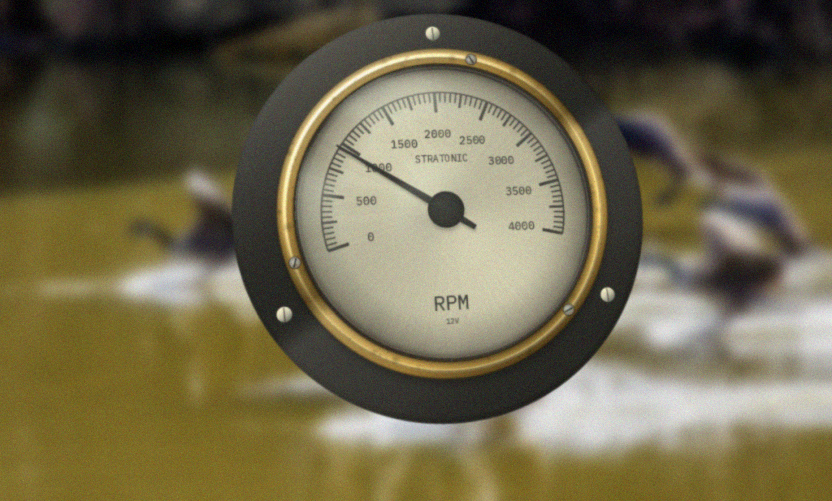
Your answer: **950** rpm
